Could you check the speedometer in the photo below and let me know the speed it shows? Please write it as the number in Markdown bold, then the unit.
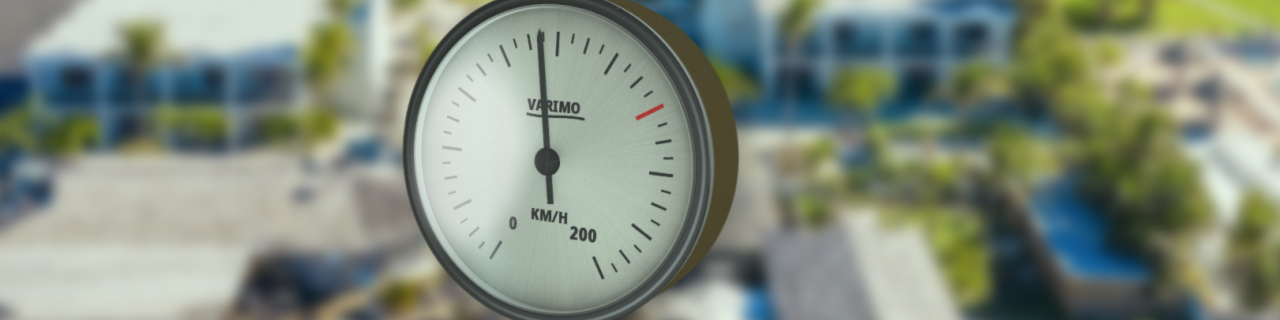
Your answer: **95** km/h
